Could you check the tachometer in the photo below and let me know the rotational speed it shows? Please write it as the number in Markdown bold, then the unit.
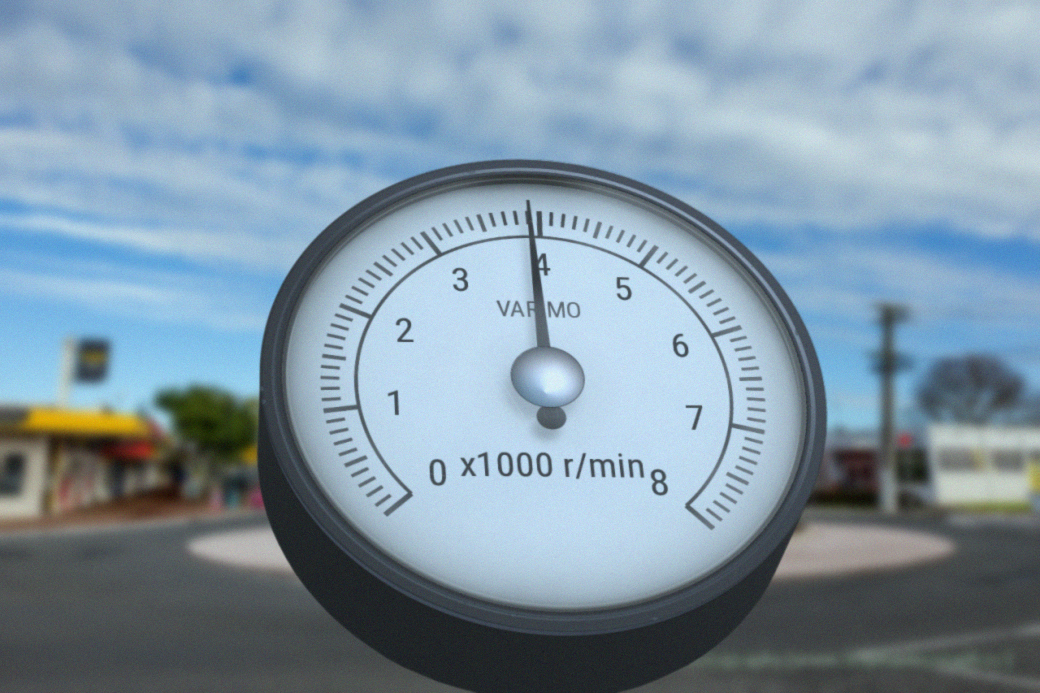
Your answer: **3900** rpm
